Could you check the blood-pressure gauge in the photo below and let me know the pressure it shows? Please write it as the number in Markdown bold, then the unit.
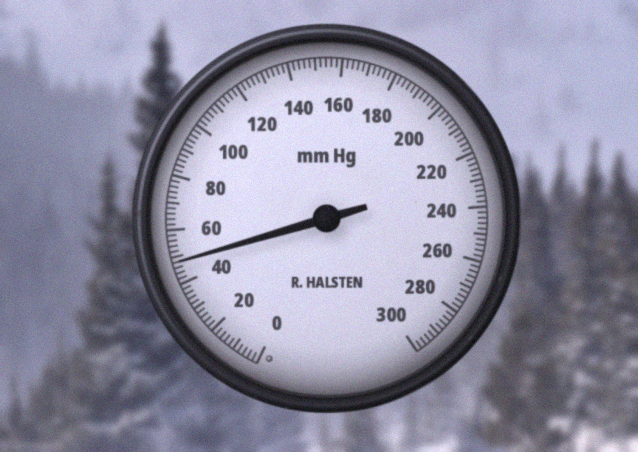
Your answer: **48** mmHg
